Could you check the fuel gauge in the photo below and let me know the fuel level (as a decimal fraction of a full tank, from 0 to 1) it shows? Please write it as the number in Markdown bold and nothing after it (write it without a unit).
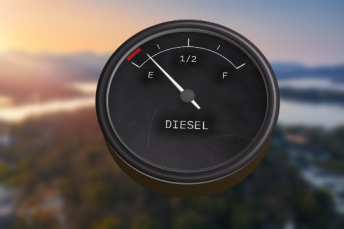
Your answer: **0.125**
